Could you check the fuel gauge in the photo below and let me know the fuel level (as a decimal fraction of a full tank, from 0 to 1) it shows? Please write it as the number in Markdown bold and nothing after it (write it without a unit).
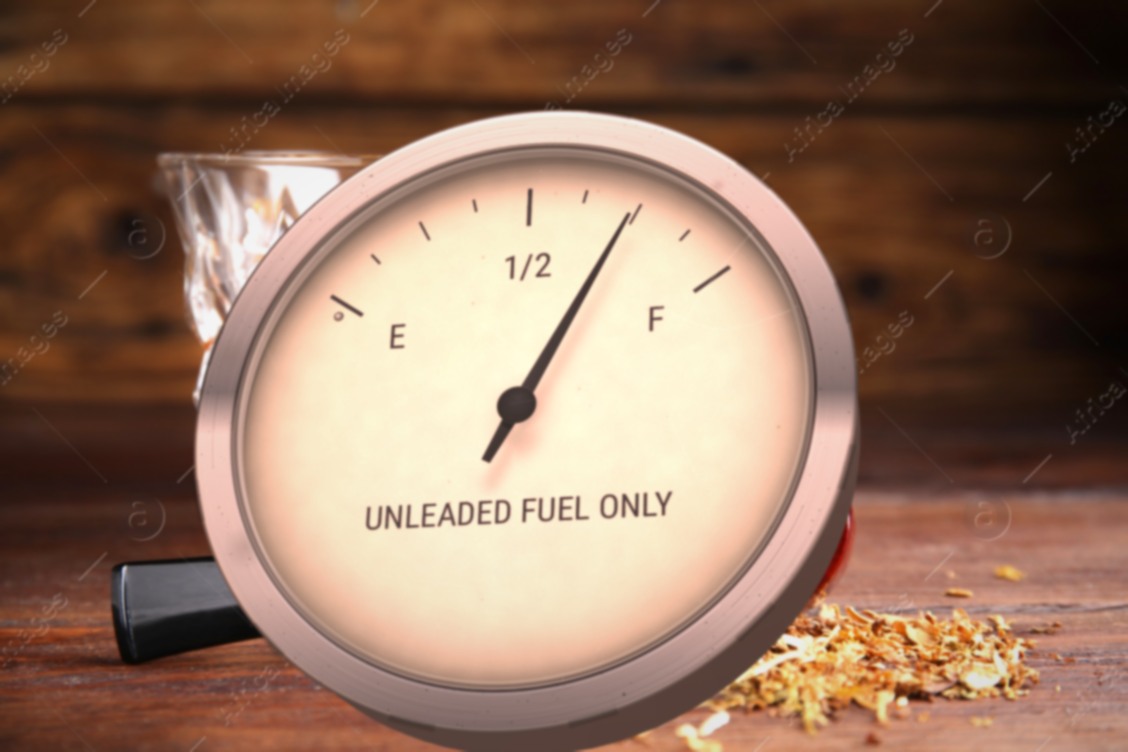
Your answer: **0.75**
